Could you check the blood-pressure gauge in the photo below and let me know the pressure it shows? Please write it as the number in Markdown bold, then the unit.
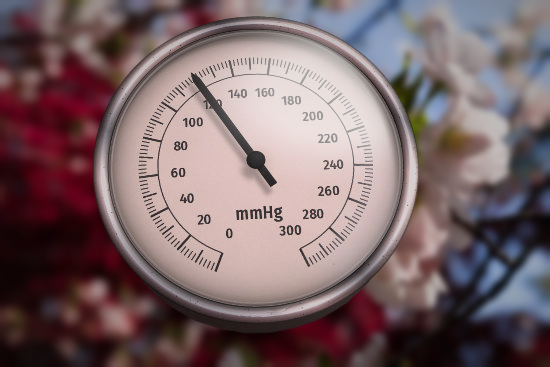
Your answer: **120** mmHg
